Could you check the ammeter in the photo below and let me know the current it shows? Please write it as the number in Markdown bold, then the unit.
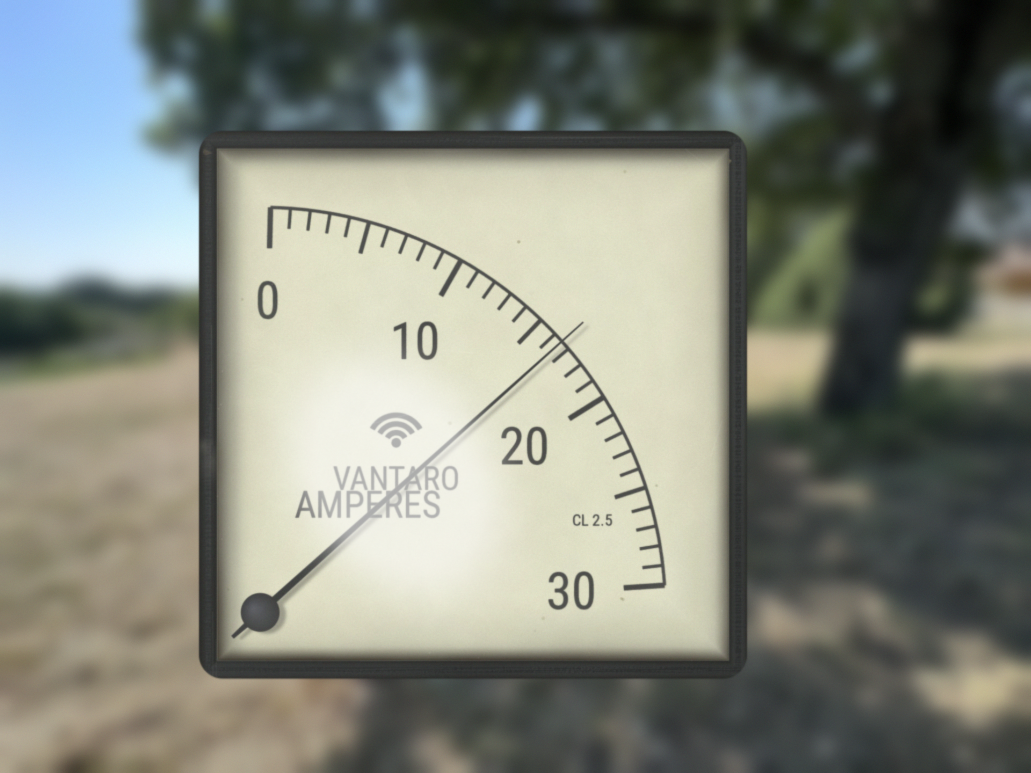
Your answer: **16.5** A
